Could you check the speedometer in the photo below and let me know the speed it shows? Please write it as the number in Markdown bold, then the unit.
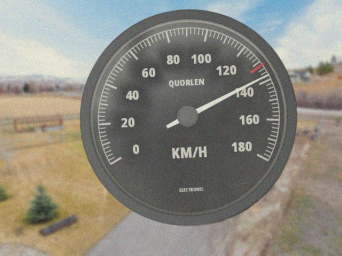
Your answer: **138** km/h
